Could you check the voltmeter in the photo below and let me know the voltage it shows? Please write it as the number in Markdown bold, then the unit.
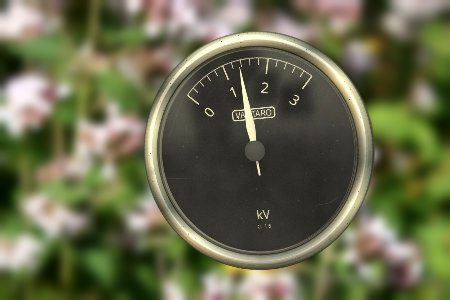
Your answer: **1.4** kV
